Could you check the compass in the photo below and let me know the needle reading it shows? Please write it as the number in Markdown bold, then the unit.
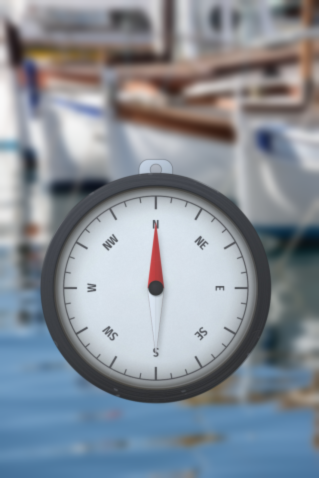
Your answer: **0** °
